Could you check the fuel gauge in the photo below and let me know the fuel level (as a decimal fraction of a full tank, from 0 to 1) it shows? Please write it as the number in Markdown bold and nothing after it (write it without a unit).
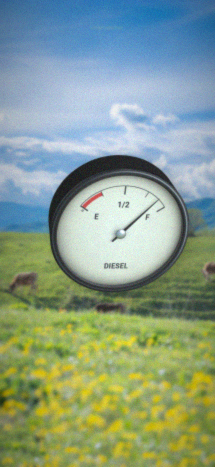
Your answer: **0.875**
